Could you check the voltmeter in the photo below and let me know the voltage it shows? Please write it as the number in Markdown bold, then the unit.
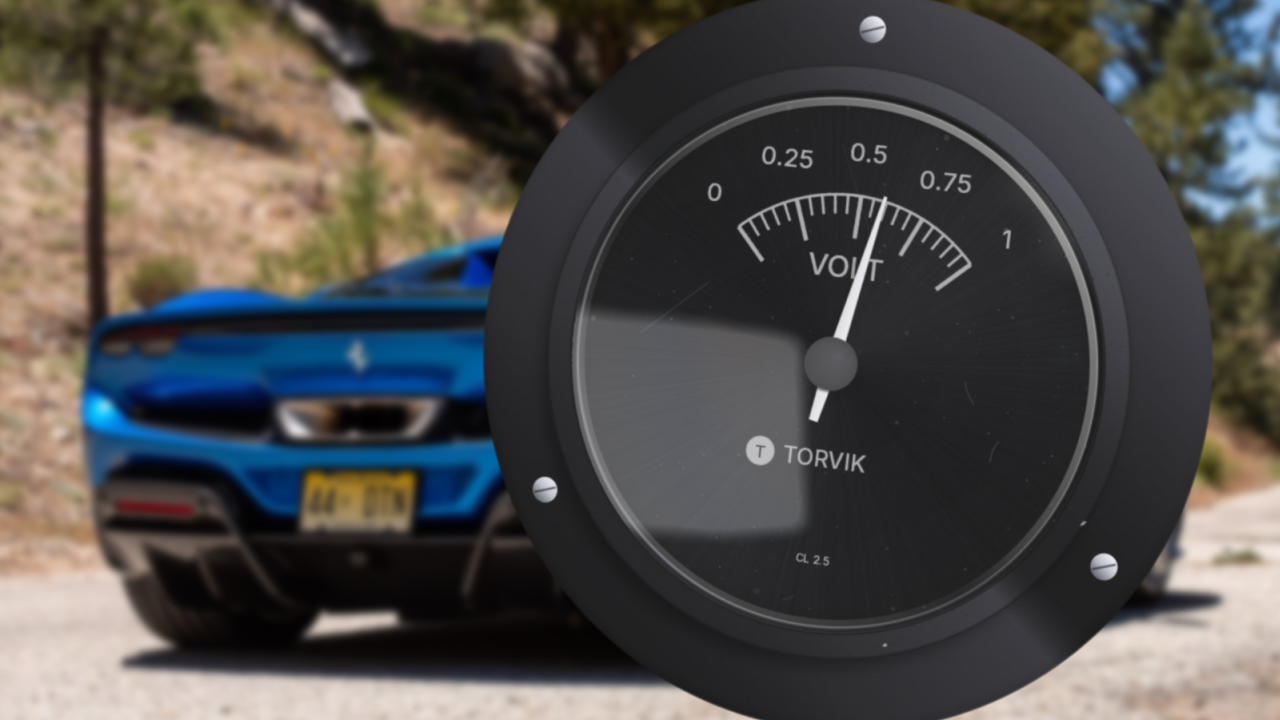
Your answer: **0.6** V
